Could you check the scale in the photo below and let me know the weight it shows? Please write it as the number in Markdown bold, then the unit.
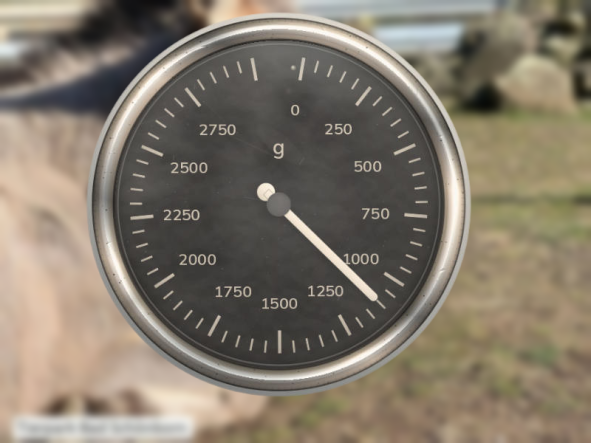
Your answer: **1100** g
